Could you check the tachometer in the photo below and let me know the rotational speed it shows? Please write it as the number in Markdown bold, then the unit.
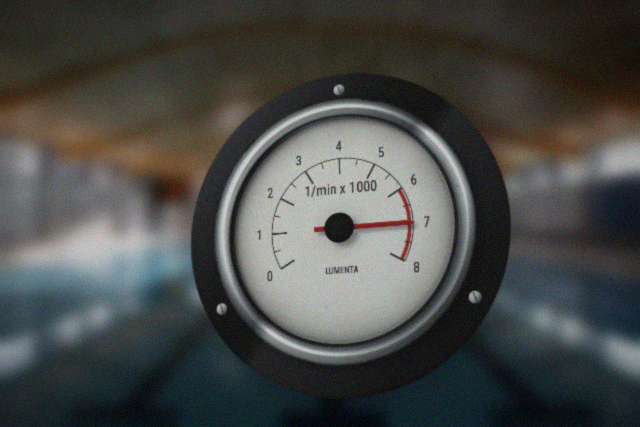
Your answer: **7000** rpm
